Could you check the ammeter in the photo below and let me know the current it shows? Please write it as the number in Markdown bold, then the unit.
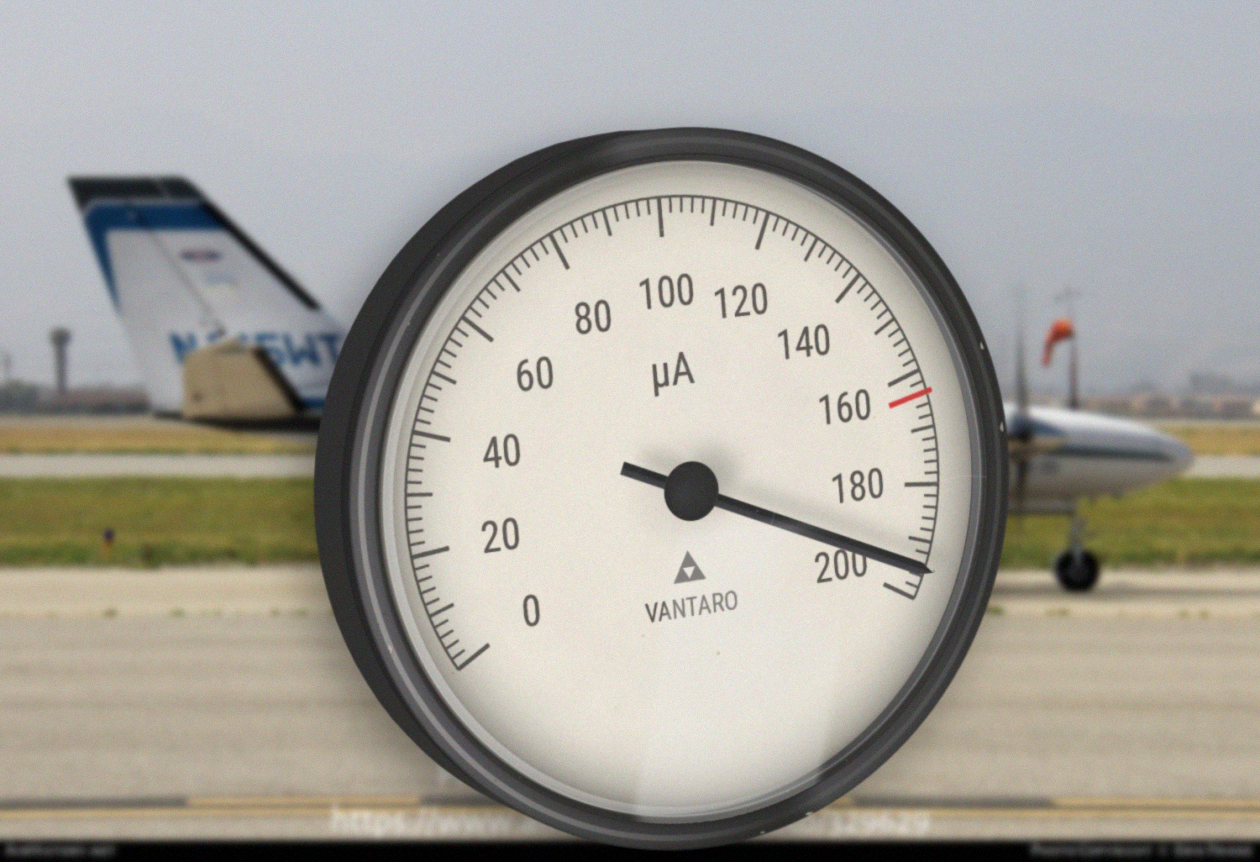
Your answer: **195** µA
